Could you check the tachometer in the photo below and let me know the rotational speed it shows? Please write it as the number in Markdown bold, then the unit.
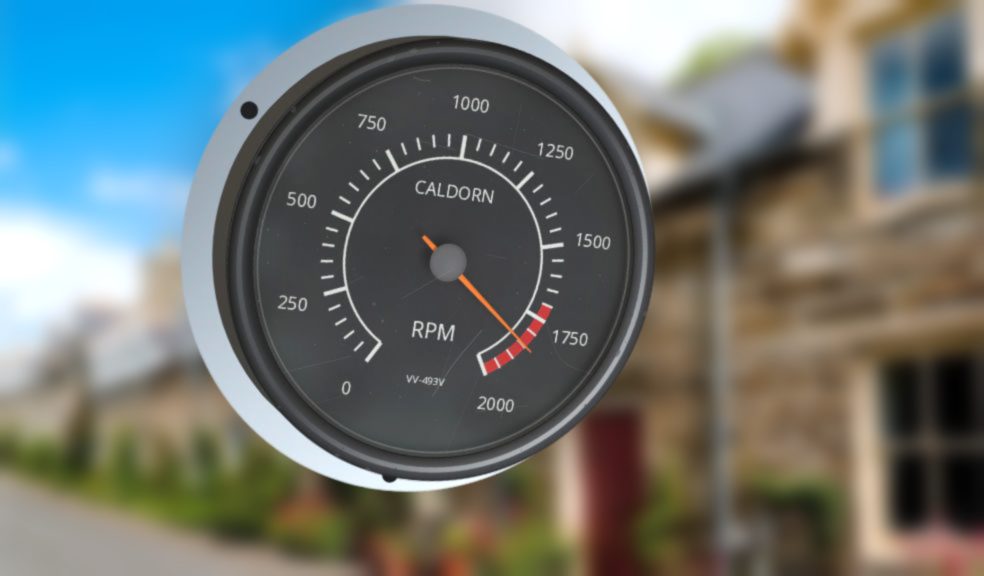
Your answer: **1850** rpm
